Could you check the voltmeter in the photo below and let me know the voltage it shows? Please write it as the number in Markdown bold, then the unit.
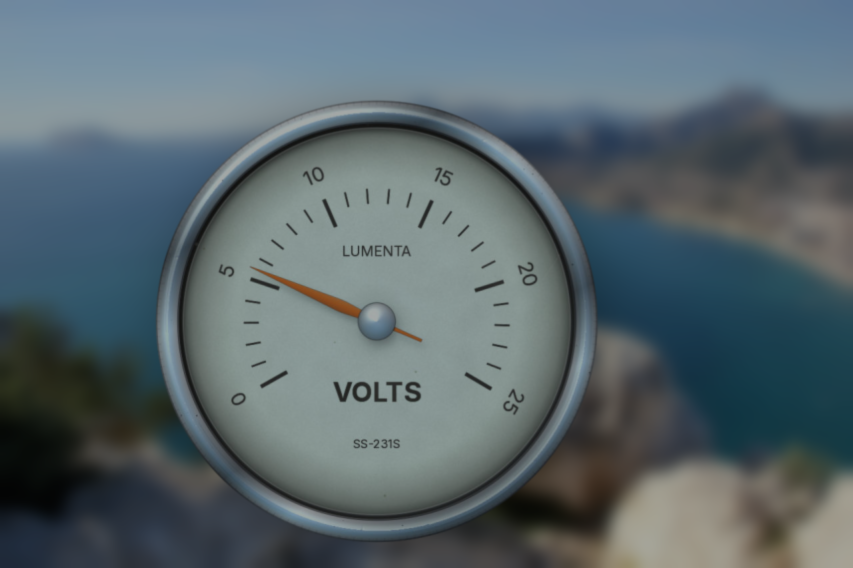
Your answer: **5.5** V
